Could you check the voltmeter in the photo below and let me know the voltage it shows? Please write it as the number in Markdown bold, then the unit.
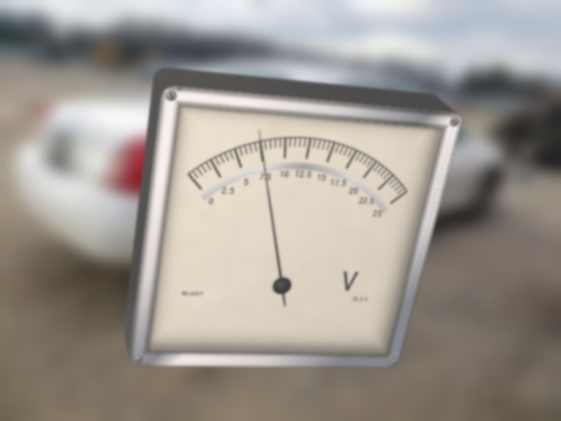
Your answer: **7.5** V
